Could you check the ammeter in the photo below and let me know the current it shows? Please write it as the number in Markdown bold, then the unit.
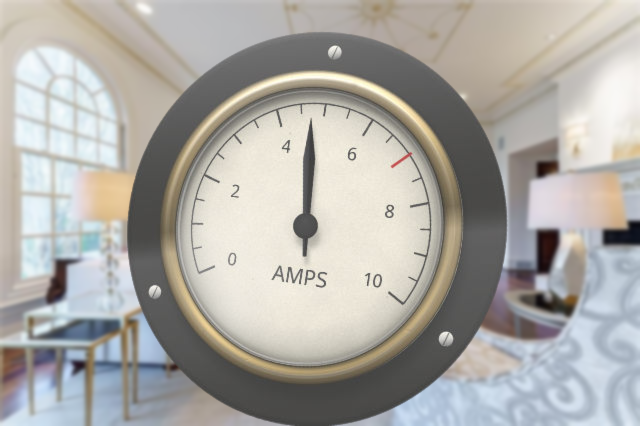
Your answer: **4.75** A
